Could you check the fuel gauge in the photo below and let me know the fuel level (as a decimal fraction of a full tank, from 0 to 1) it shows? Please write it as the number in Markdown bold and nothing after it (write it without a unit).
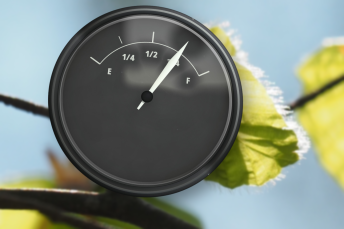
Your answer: **0.75**
